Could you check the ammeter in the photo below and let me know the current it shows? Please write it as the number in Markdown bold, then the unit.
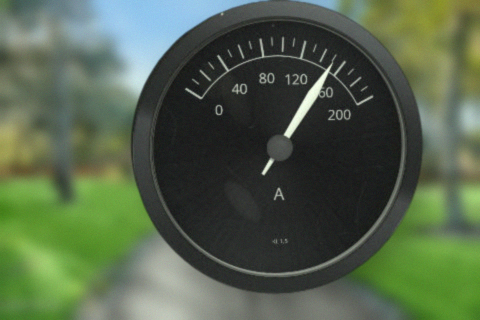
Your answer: **150** A
